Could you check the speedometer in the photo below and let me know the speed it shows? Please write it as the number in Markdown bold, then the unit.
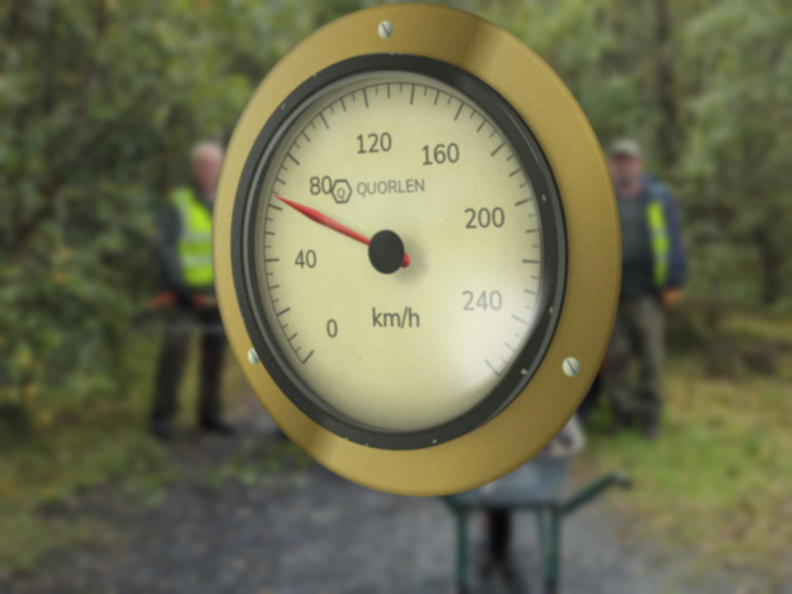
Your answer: **65** km/h
